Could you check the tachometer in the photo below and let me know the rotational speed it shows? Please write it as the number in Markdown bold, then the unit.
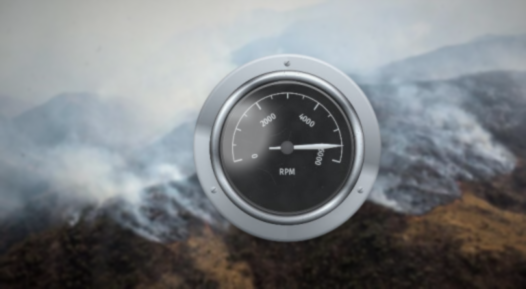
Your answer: **5500** rpm
